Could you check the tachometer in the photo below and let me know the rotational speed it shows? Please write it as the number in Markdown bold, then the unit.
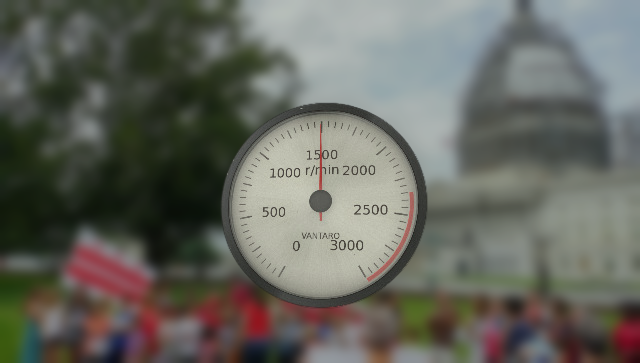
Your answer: **1500** rpm
